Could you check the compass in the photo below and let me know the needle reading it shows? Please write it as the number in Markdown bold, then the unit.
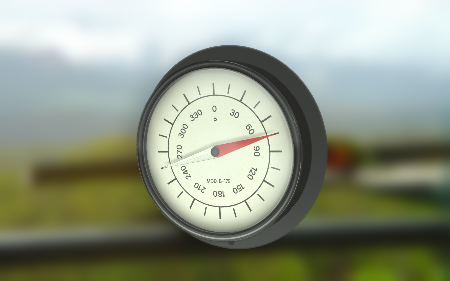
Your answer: **75** °
